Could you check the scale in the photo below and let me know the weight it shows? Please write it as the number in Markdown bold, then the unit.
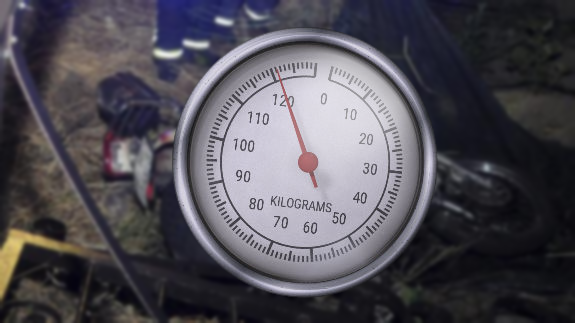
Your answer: **121** kg
